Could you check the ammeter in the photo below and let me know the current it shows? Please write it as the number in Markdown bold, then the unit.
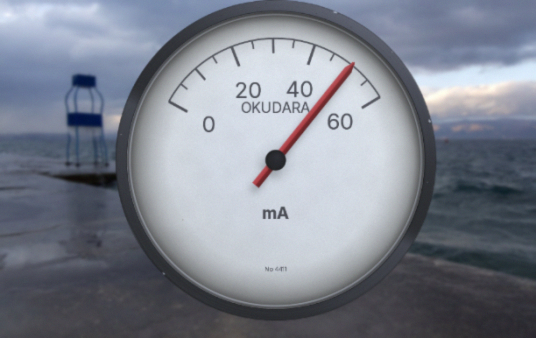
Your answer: **50** mA
